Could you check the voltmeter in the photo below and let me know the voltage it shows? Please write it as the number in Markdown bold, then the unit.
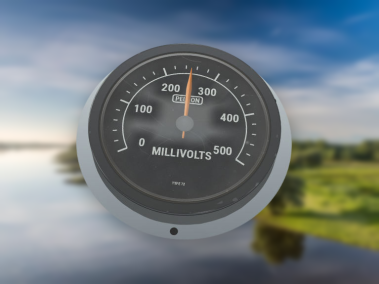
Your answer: **250** mV
